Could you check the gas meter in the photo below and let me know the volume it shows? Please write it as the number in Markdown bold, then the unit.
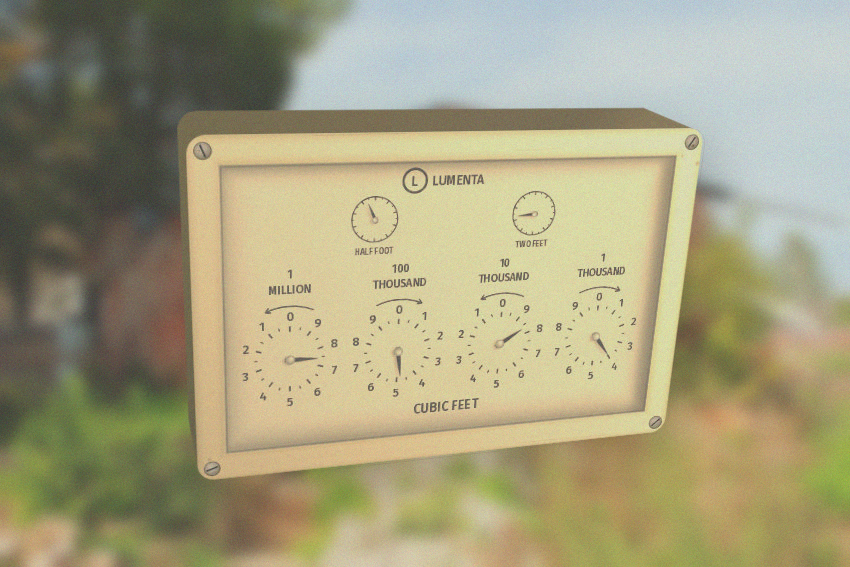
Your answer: **748400** ft³
